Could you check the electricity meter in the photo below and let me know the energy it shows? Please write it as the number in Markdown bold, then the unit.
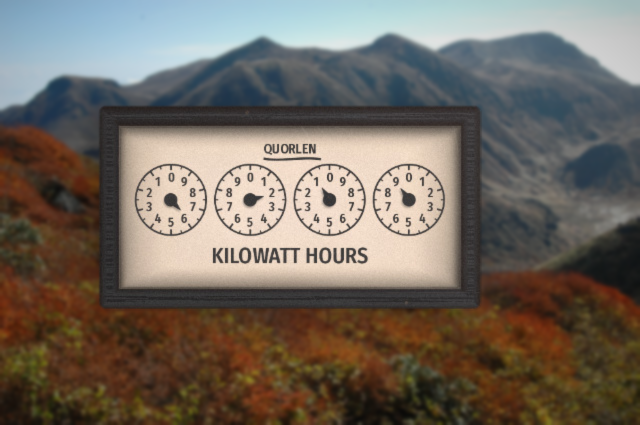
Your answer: **6209** kWh
